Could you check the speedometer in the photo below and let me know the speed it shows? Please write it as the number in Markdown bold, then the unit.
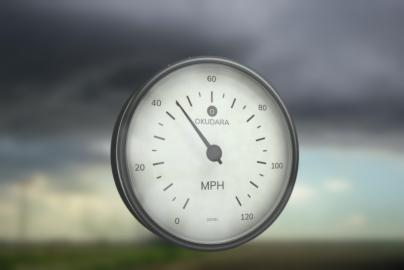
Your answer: **45** mph
